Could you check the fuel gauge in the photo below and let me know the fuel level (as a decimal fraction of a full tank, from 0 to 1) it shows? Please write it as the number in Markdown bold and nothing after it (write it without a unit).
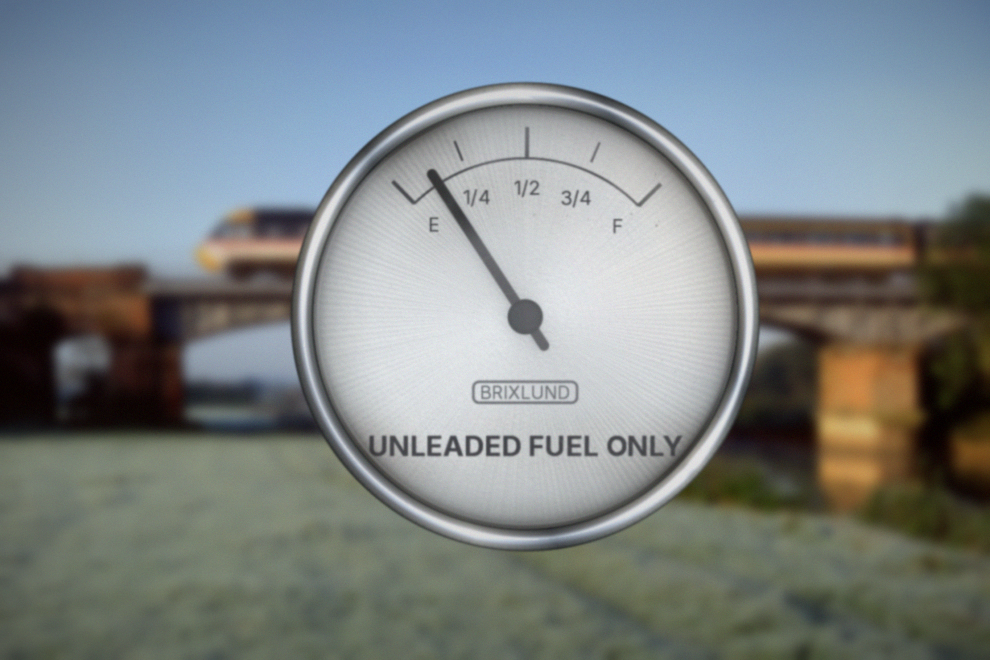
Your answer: **0.125**
